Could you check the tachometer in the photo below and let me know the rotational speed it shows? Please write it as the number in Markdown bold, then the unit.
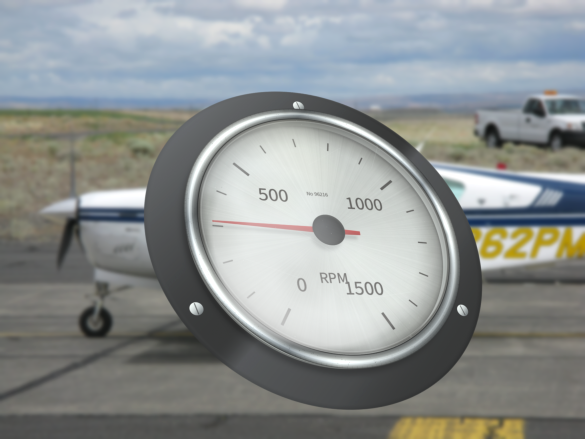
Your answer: **300** rpm
